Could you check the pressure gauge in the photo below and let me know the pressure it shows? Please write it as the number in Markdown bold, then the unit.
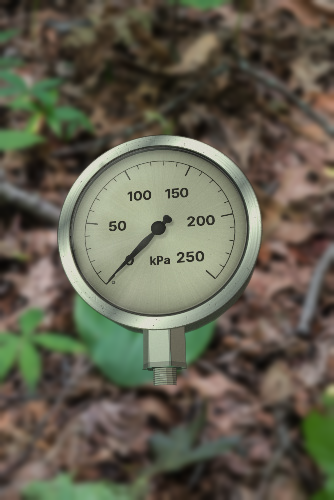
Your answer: **0** kPa
